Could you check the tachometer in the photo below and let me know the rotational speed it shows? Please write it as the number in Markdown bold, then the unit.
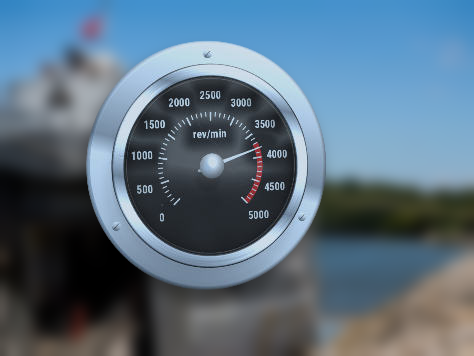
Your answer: **3800** rpm
